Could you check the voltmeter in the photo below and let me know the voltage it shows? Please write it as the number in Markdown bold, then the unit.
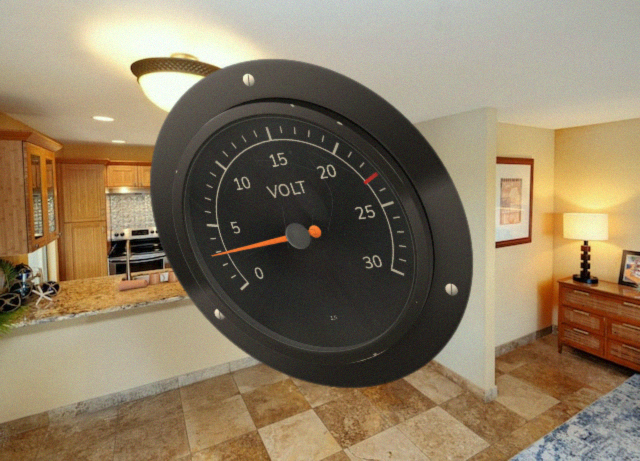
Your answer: **3** V
